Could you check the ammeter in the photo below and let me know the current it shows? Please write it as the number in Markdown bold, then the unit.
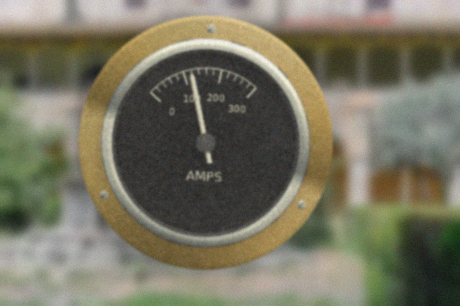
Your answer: **120** A
